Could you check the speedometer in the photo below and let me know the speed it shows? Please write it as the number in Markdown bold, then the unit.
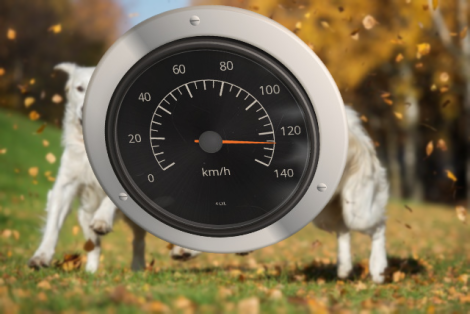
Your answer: **125** km/h
